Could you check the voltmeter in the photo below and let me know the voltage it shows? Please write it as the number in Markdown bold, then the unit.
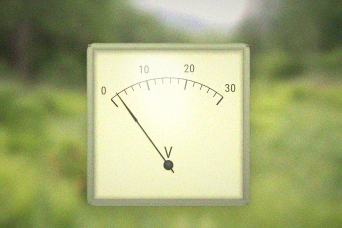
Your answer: **2** V
